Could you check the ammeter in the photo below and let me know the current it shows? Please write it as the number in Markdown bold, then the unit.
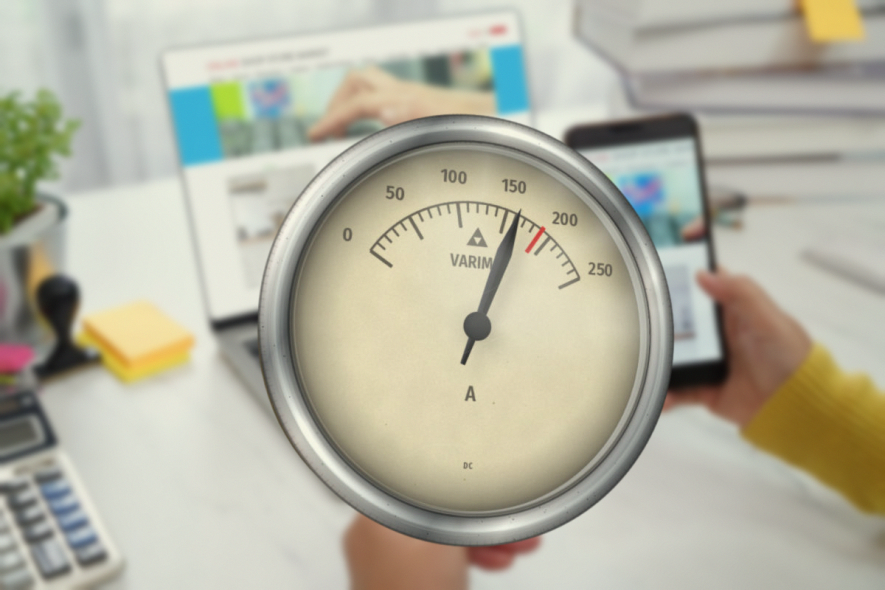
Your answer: **160** A
